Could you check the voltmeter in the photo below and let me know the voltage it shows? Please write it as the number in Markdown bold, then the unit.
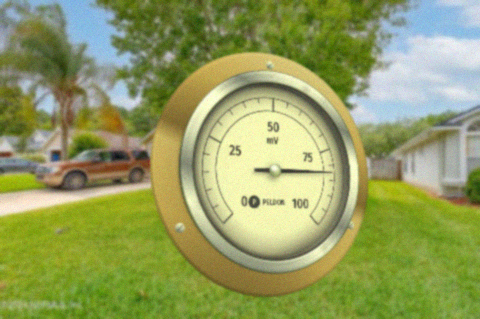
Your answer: **82.5** mV
